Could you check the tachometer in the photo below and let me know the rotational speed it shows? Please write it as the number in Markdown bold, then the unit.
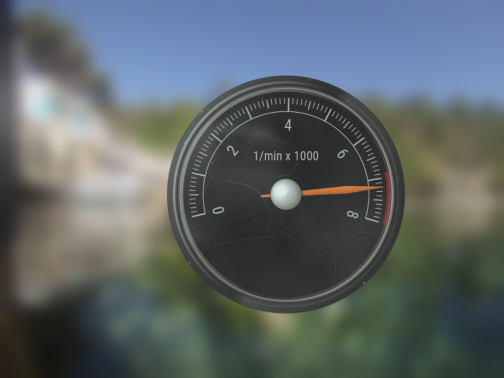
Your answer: **7200** rpm
